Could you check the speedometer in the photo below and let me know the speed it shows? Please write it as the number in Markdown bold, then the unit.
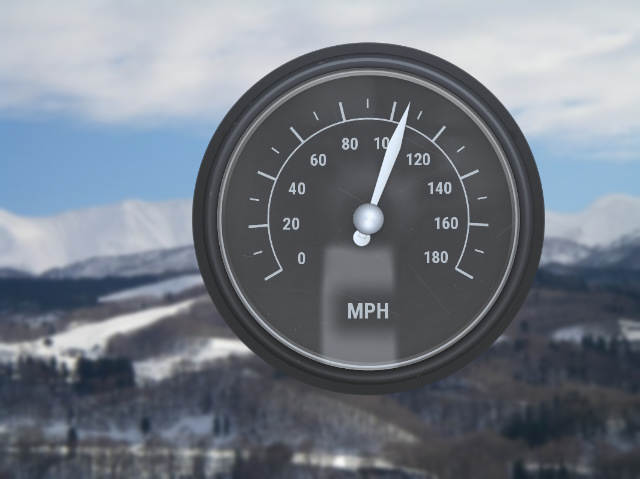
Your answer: **105** mph
